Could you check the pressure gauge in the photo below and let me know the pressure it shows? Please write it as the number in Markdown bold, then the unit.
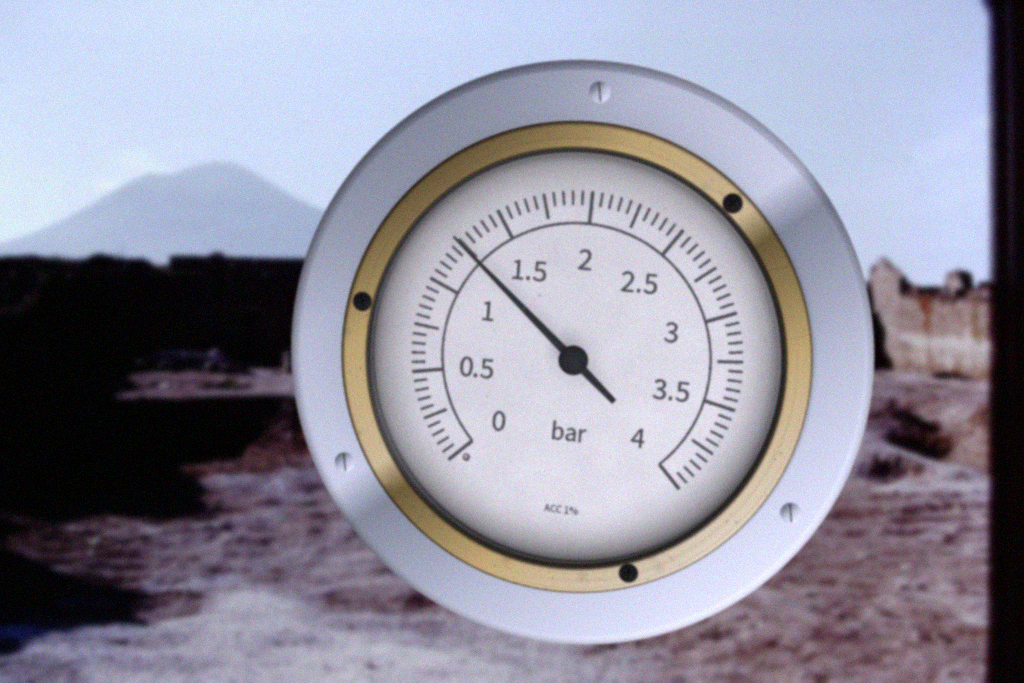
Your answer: **1.25** bar
